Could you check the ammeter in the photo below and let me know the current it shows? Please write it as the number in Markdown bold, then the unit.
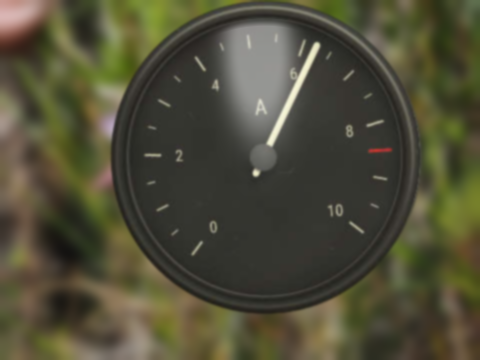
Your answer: **6.25** A
